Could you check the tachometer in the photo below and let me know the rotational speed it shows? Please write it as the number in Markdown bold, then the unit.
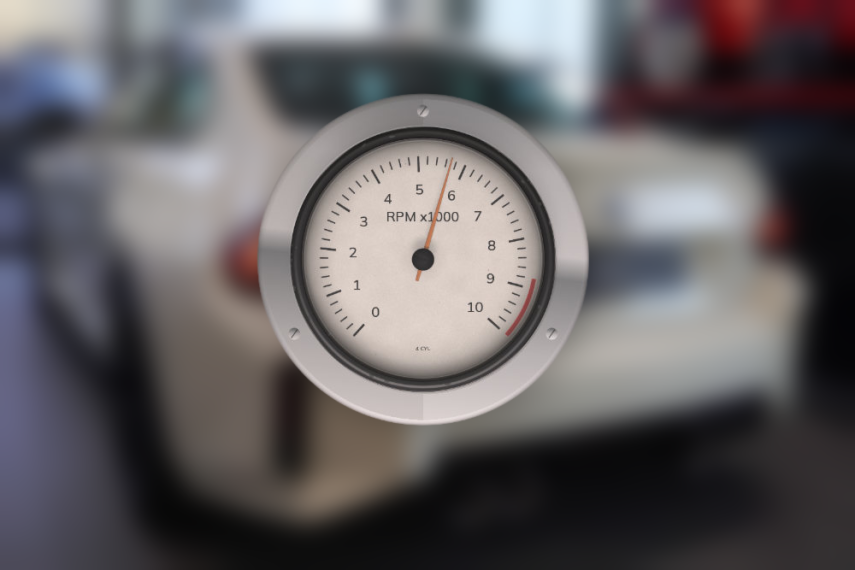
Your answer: **5700** rpm
